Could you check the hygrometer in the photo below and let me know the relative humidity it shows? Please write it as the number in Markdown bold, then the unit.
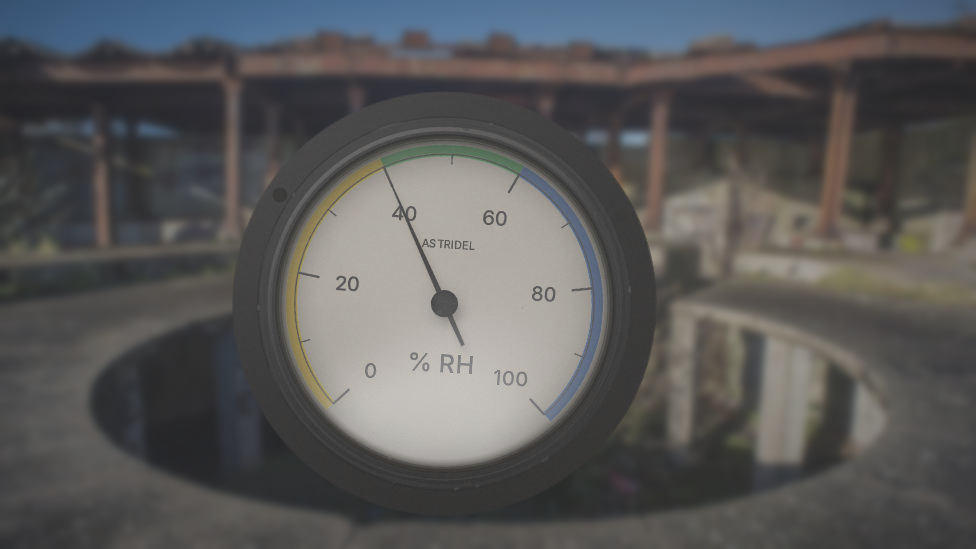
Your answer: **40** %
